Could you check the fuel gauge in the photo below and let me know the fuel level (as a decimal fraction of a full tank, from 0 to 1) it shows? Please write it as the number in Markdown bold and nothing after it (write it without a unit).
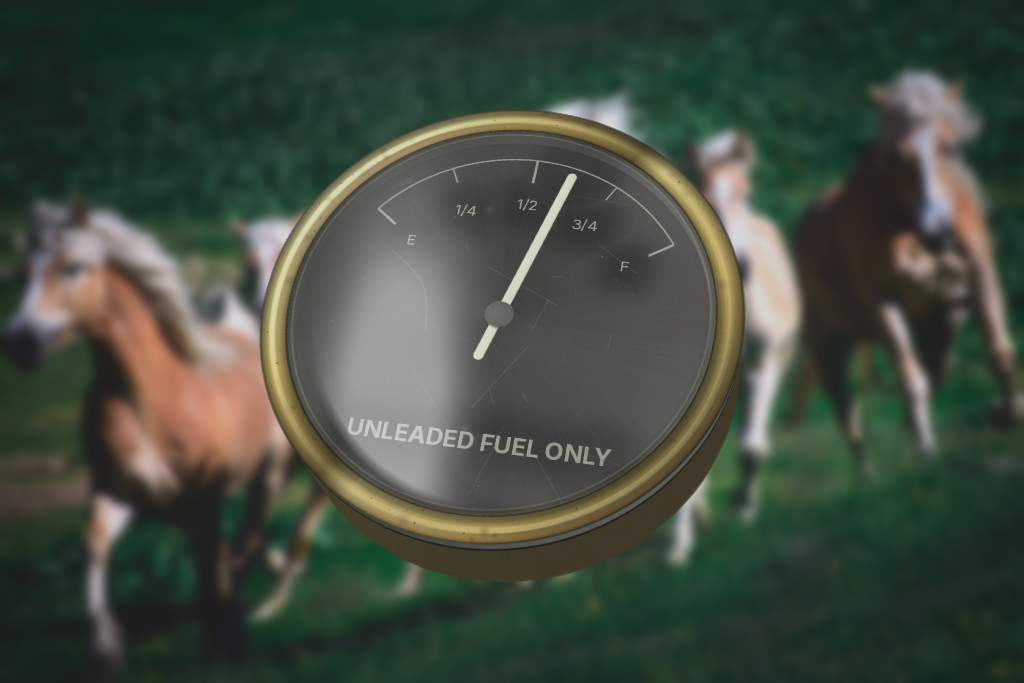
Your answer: **0.625**
